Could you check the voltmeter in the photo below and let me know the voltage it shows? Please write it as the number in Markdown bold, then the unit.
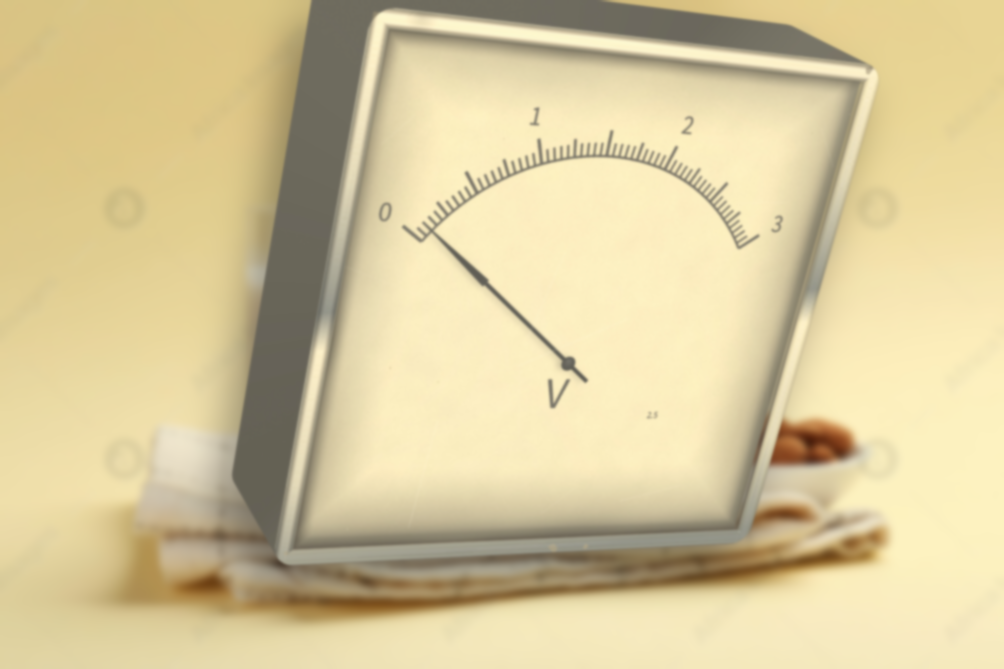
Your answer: **0.1** V
